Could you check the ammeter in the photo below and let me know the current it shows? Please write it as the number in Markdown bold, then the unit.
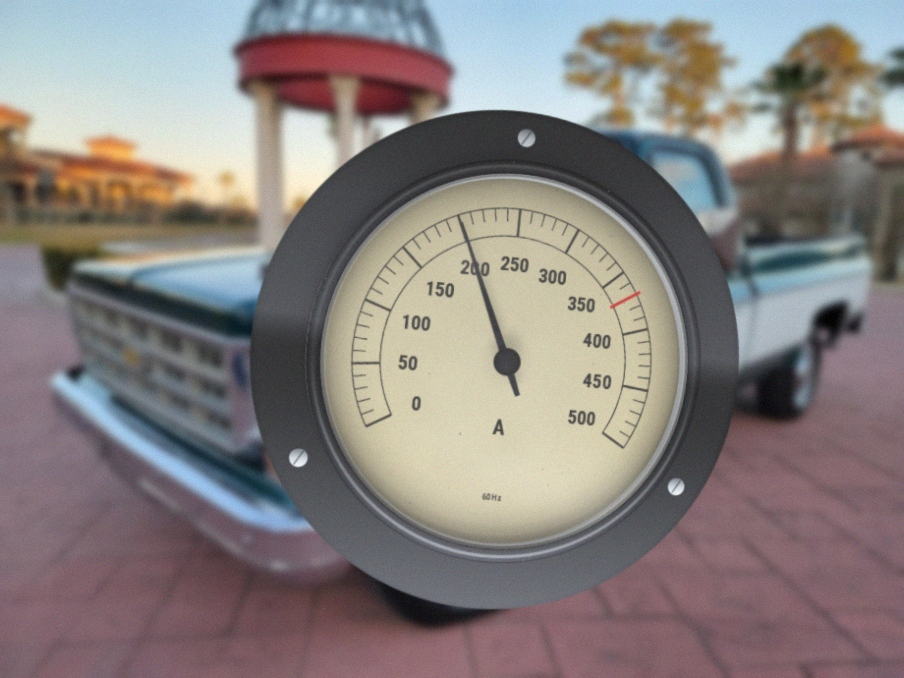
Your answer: **200** A
